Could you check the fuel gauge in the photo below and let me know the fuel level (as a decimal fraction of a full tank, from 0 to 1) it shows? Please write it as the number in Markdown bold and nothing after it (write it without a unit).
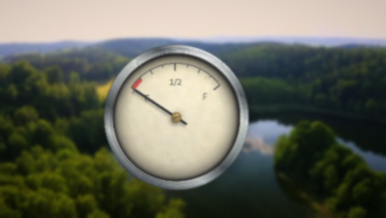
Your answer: **0**
